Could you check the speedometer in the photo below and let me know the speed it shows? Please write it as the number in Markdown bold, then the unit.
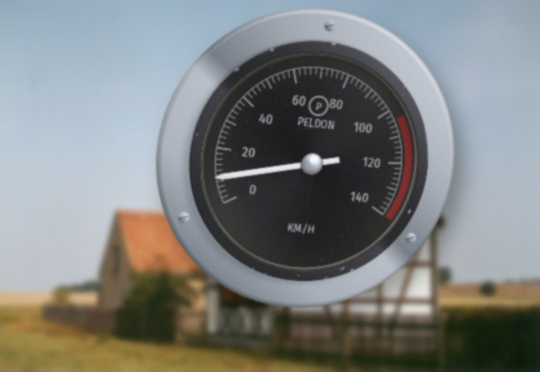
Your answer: **10** km/h
